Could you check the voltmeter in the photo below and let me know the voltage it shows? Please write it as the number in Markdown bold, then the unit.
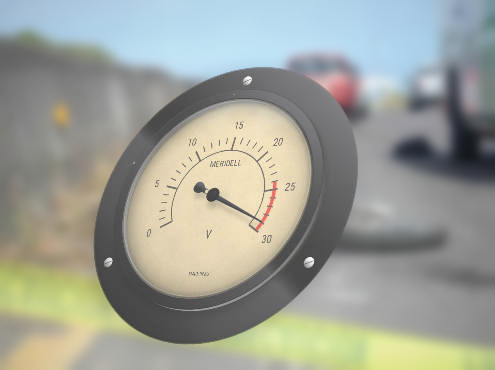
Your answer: **29** V
